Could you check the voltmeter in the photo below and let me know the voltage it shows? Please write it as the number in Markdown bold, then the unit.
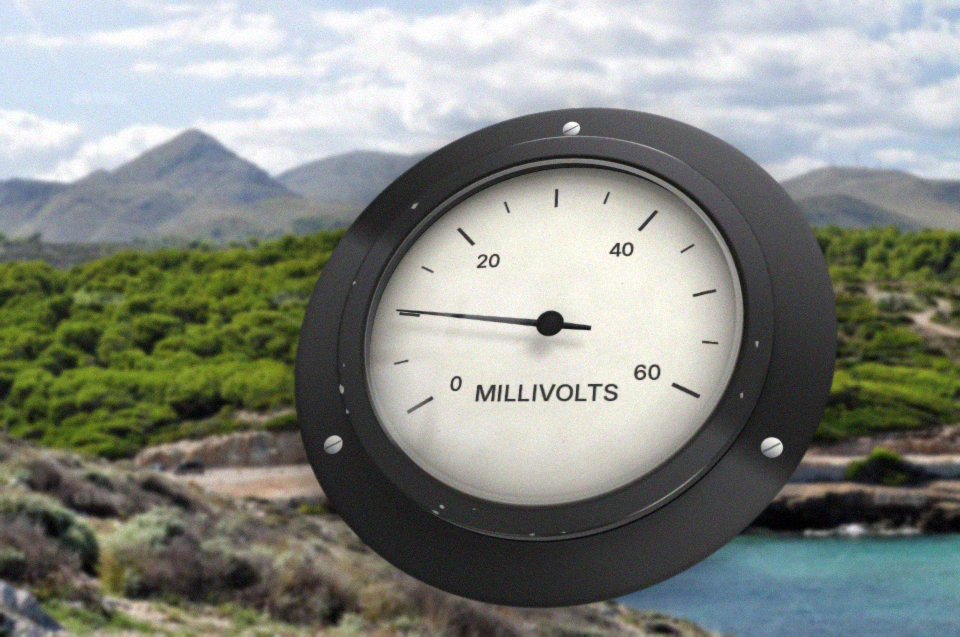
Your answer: **10** mV
